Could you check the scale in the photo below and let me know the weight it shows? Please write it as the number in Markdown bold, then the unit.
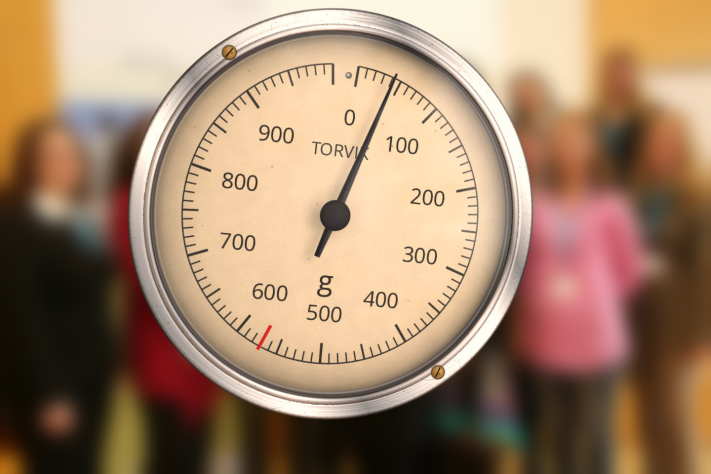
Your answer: **40** g
